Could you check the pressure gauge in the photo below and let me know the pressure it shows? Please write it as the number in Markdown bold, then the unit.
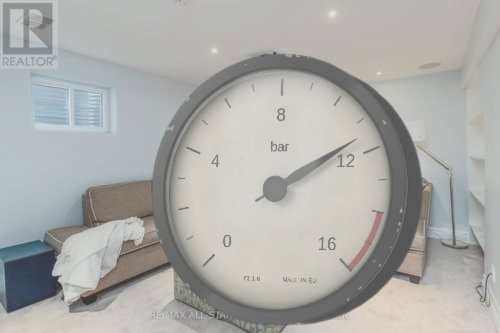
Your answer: **11.5** bar
